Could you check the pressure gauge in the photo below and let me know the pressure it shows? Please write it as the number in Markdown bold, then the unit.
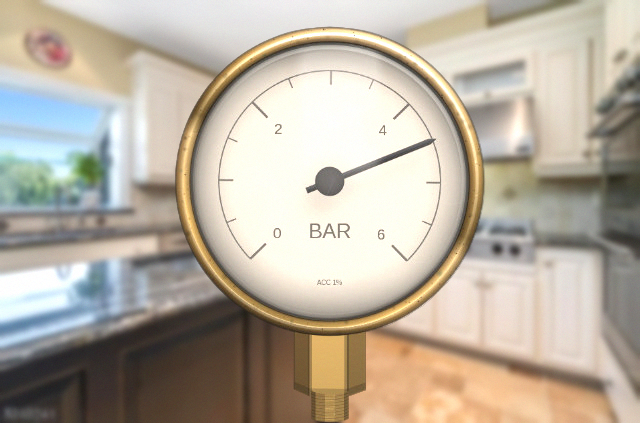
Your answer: **4.5** bar
